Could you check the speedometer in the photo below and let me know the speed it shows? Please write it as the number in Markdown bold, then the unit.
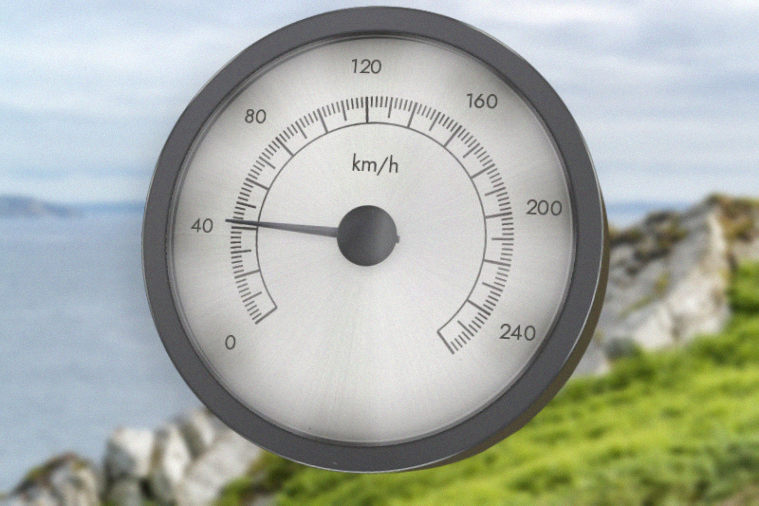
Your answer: **42** km/h
